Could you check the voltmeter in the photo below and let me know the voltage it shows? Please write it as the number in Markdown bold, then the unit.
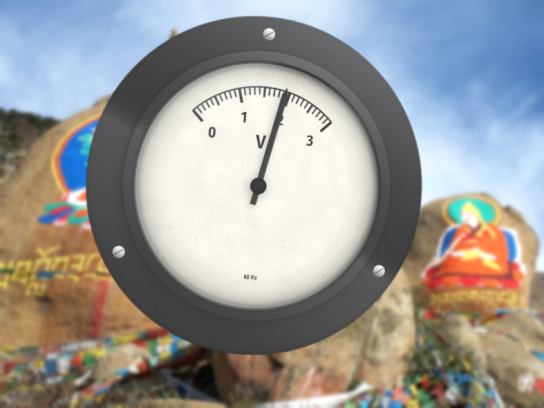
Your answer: **1.9** V
